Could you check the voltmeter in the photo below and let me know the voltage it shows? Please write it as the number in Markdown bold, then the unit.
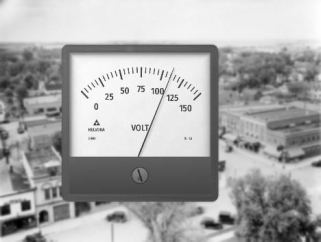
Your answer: **110** V
